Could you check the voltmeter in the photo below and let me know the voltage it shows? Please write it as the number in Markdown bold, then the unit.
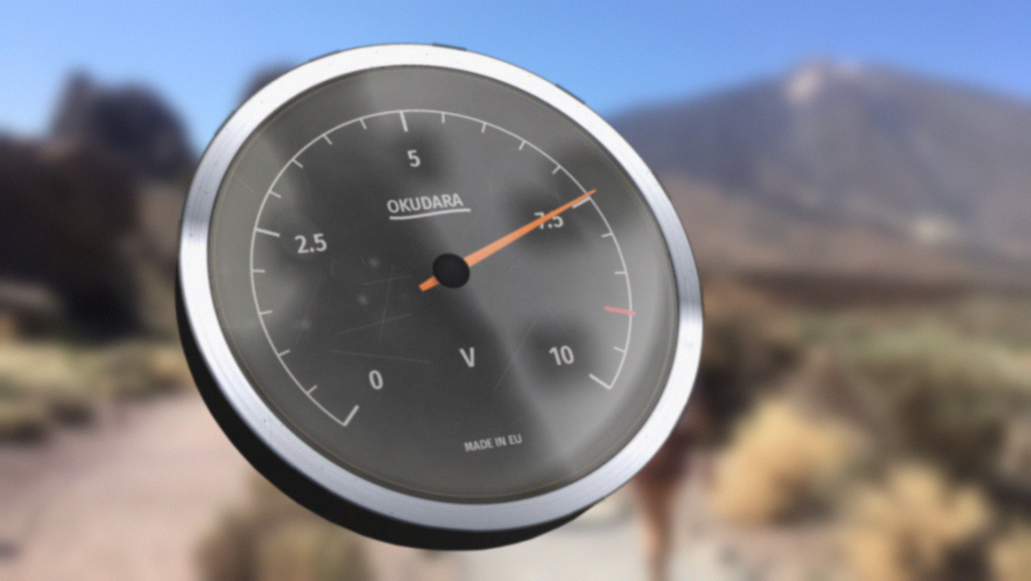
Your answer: **7.5** V
